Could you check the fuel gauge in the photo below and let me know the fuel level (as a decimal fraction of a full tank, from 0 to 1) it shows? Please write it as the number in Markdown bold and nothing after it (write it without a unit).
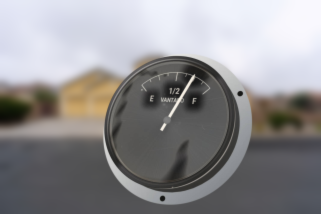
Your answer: **0.75**
